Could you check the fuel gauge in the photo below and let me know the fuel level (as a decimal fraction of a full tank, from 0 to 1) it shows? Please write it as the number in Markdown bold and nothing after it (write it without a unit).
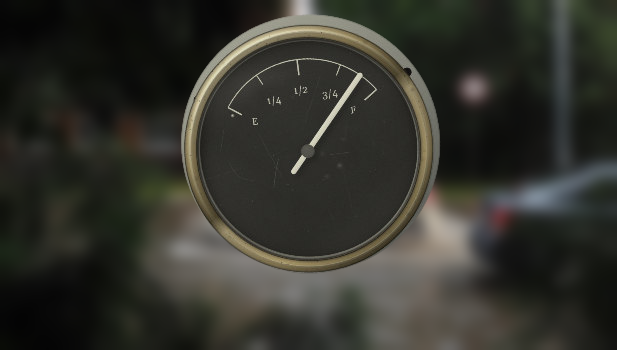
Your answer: **0.875**
